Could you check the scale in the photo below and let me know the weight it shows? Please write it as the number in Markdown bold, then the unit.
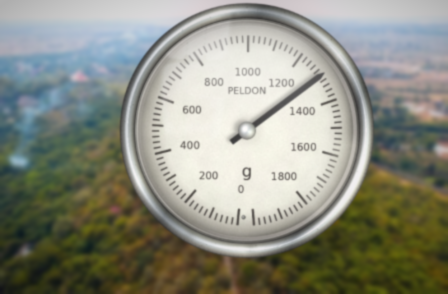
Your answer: **1300** g
